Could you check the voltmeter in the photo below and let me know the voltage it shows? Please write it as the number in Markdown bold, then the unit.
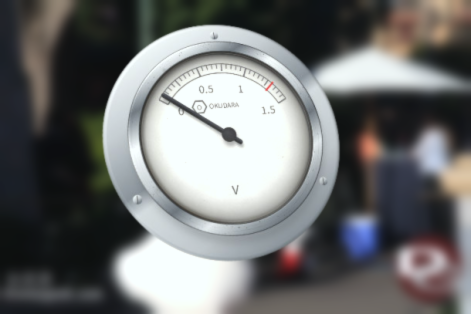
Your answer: **0.05** V
